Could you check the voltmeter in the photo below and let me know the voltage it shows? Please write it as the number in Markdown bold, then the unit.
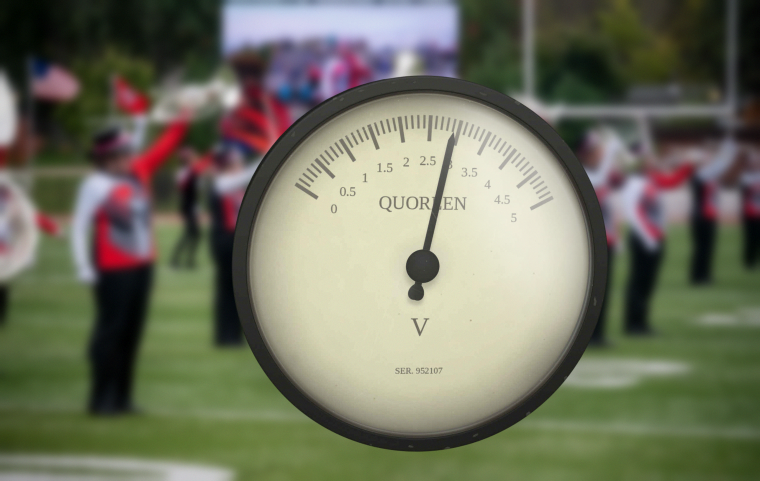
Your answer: **2.9** V
